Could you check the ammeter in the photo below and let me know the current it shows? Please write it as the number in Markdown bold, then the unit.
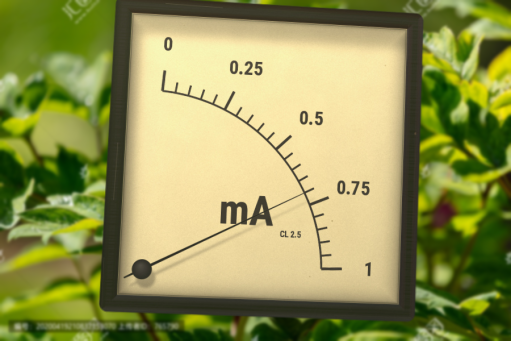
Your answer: **0.7** mA
